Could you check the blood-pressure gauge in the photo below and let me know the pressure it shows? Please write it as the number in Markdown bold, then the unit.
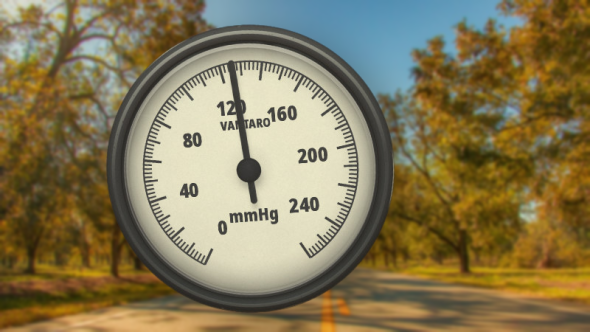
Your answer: **126** mmHg
